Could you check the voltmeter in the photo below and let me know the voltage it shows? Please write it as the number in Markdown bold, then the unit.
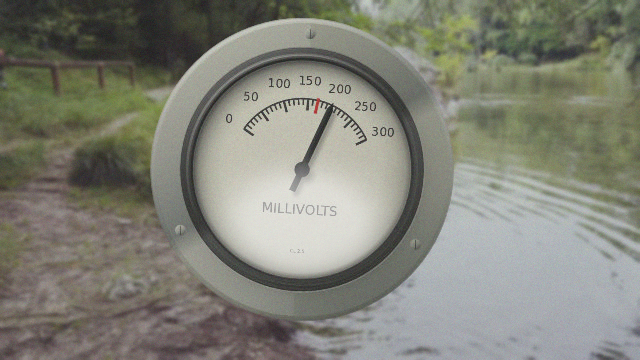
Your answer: **200** mV
